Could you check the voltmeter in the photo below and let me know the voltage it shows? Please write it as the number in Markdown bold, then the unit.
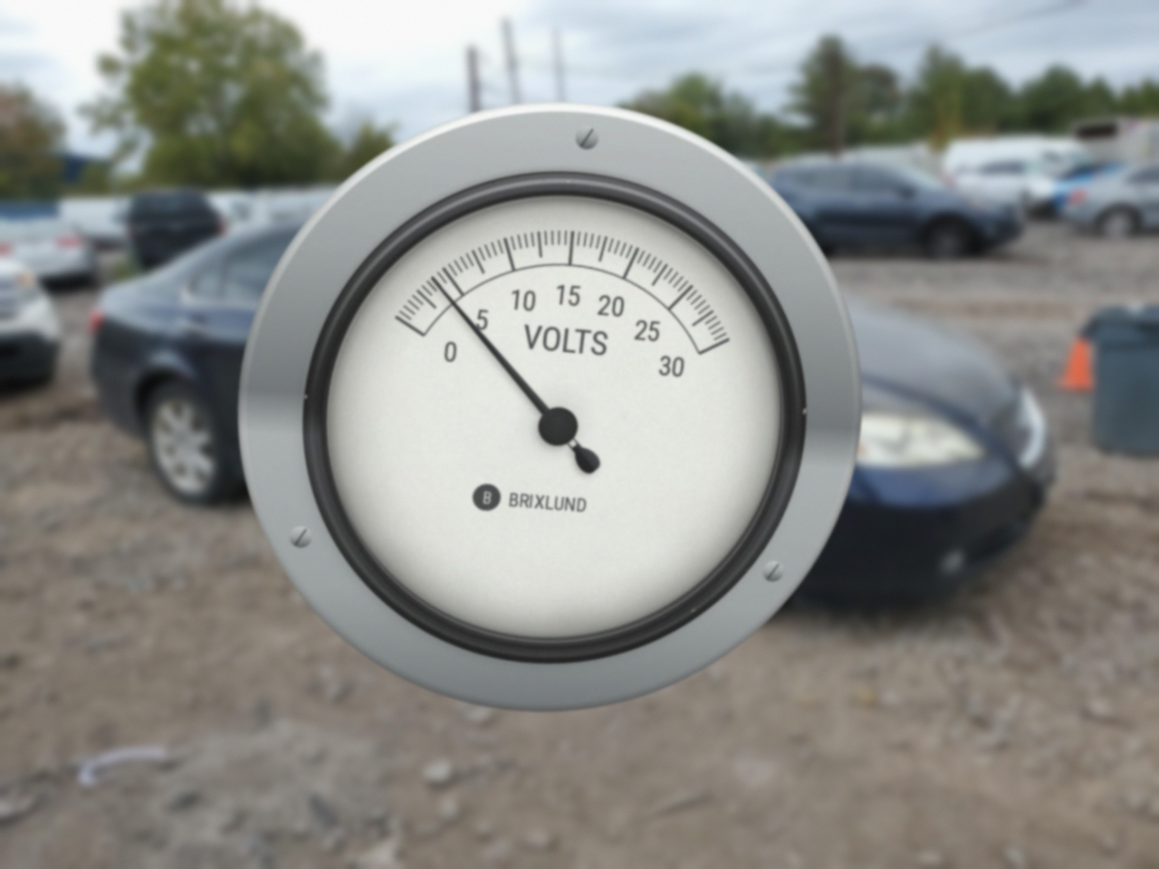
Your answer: **4** V
